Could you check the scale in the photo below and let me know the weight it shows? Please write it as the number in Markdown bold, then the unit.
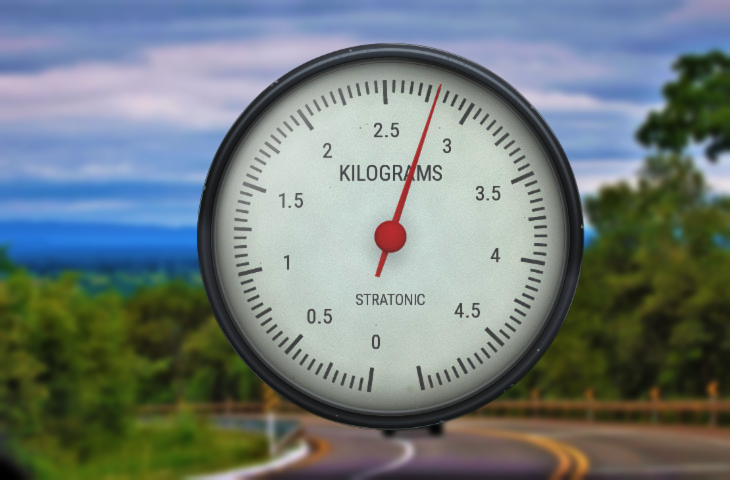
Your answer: **2.8** kg
